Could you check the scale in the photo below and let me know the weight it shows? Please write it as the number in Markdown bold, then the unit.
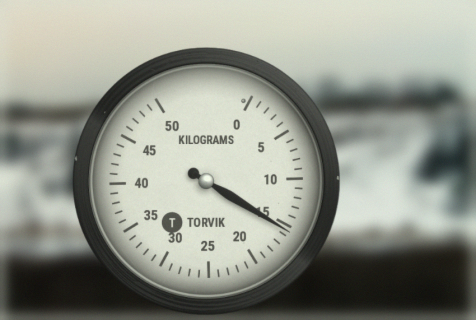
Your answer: **15.5** kg
